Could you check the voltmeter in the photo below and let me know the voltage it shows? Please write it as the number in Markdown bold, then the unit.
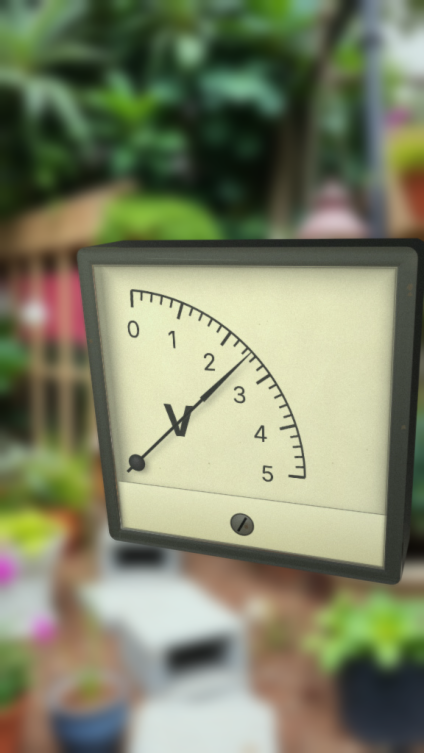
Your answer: **2.5** V
